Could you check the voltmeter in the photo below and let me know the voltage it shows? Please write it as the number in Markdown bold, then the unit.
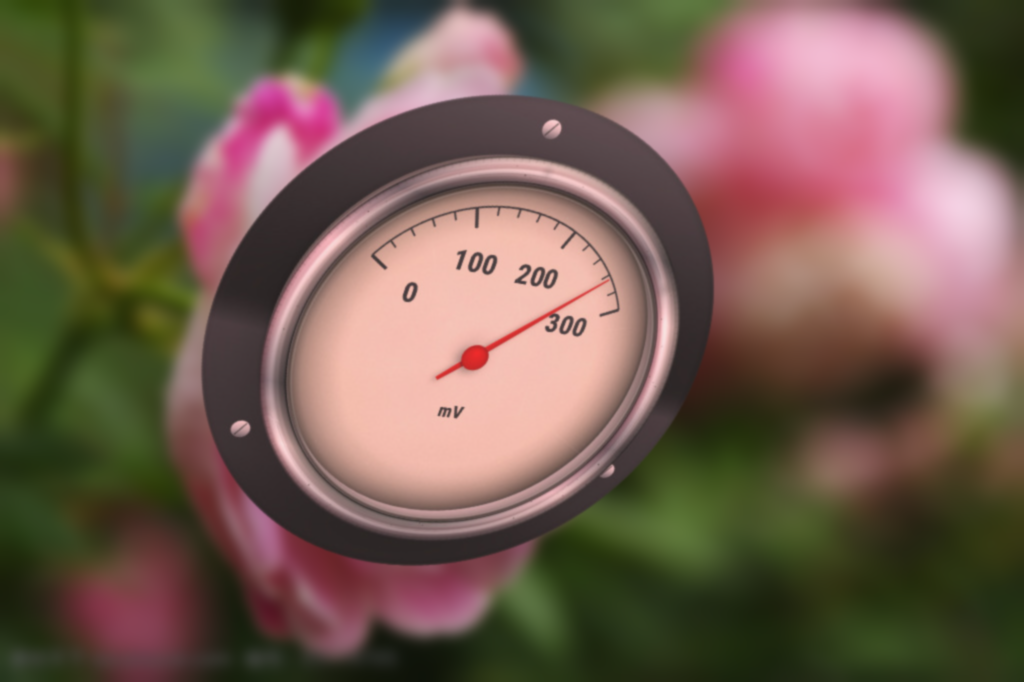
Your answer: **260** mV
